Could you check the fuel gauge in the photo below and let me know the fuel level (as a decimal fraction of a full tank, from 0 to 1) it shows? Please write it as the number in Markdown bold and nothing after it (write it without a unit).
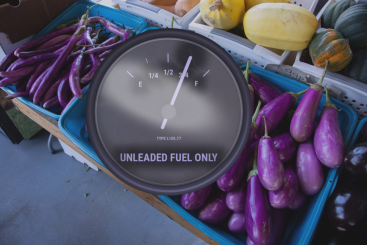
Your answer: **0.75**
